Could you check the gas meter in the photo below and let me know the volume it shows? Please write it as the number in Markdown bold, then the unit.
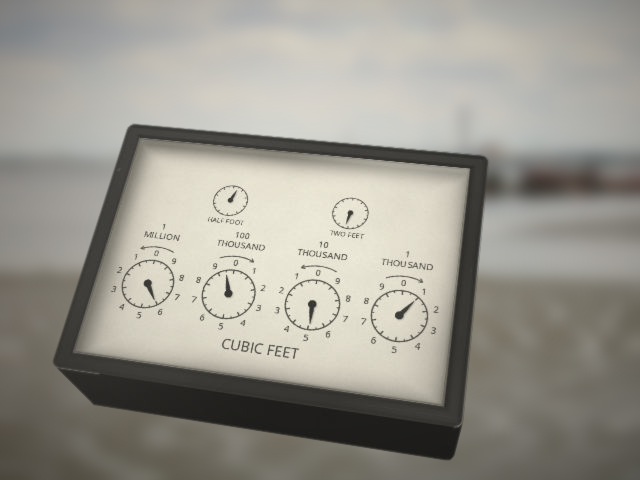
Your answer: **595100** ft³
